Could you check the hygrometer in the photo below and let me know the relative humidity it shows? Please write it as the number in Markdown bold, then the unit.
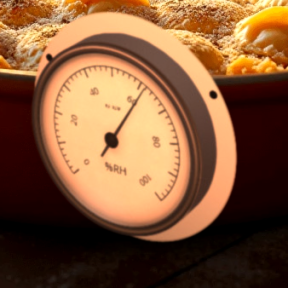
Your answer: **62** %
